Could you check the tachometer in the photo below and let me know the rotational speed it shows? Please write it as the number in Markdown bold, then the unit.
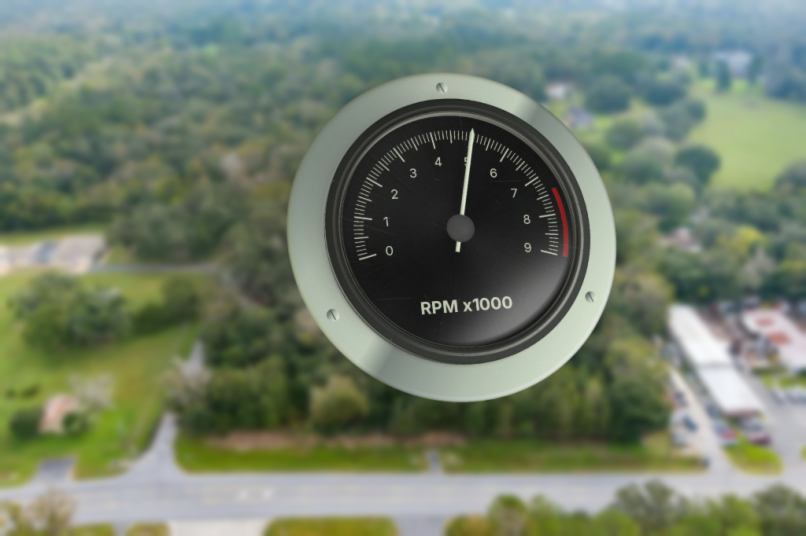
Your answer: **5000** rpm
